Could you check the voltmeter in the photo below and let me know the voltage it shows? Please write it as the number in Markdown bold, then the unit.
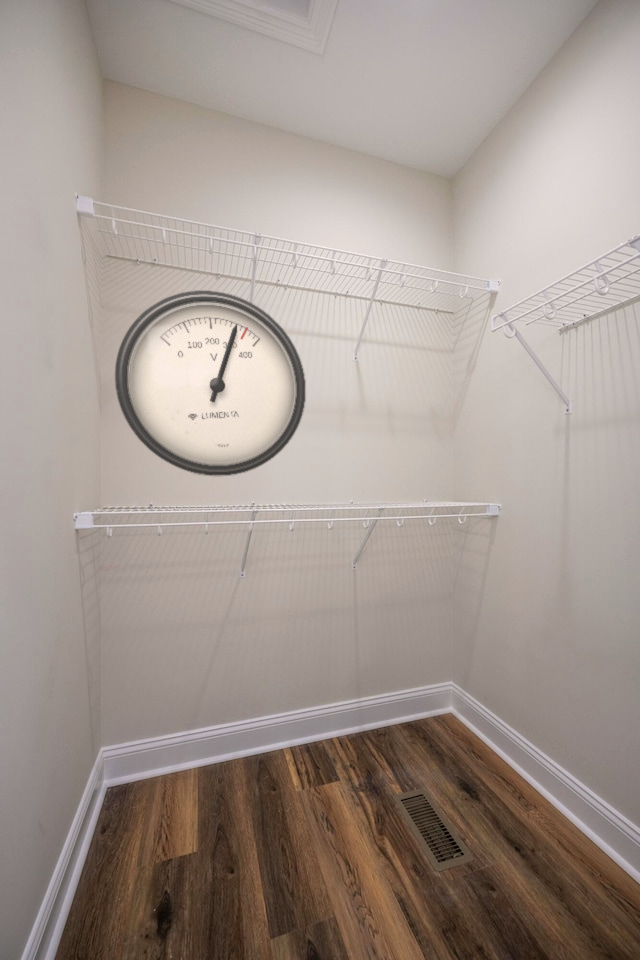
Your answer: **300** V
